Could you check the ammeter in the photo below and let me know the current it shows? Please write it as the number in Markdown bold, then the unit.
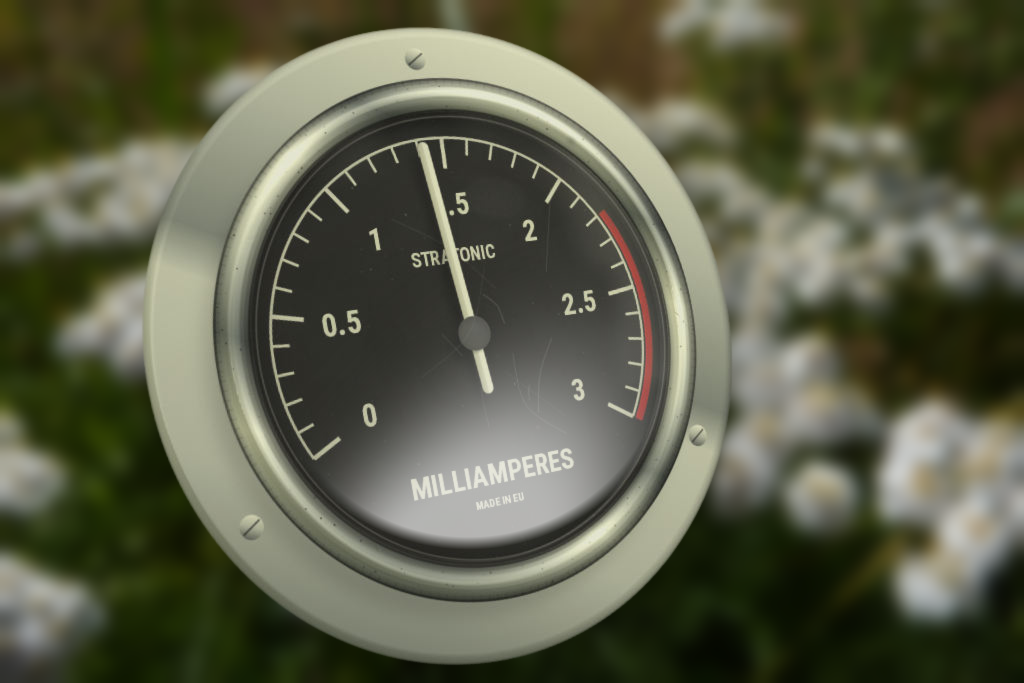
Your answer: **1.4** mA
